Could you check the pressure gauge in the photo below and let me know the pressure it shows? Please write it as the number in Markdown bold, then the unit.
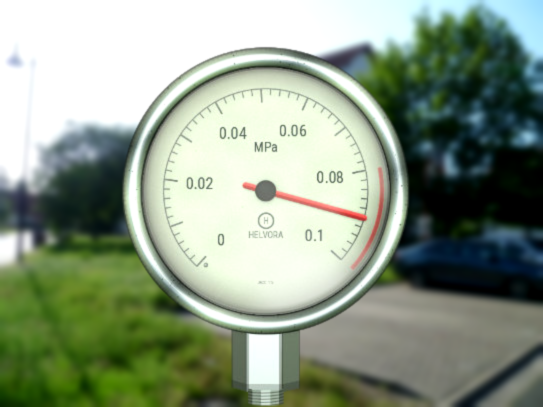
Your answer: **0.09** MPa
